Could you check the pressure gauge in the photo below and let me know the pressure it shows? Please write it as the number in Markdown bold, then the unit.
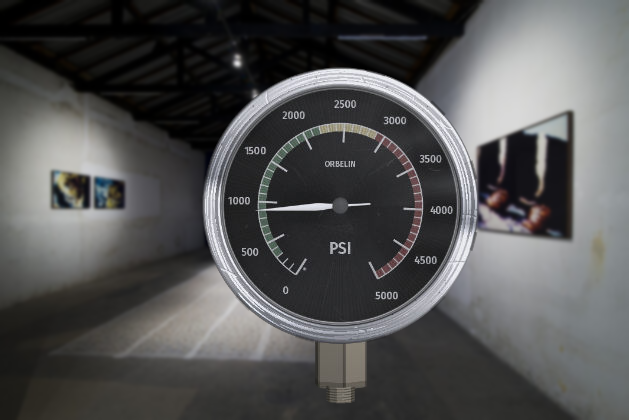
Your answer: **900** psi
